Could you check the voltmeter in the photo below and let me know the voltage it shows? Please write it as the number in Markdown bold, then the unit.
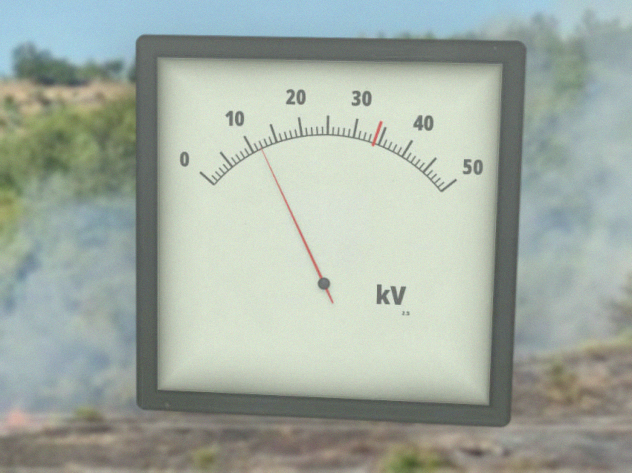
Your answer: **12** kV
